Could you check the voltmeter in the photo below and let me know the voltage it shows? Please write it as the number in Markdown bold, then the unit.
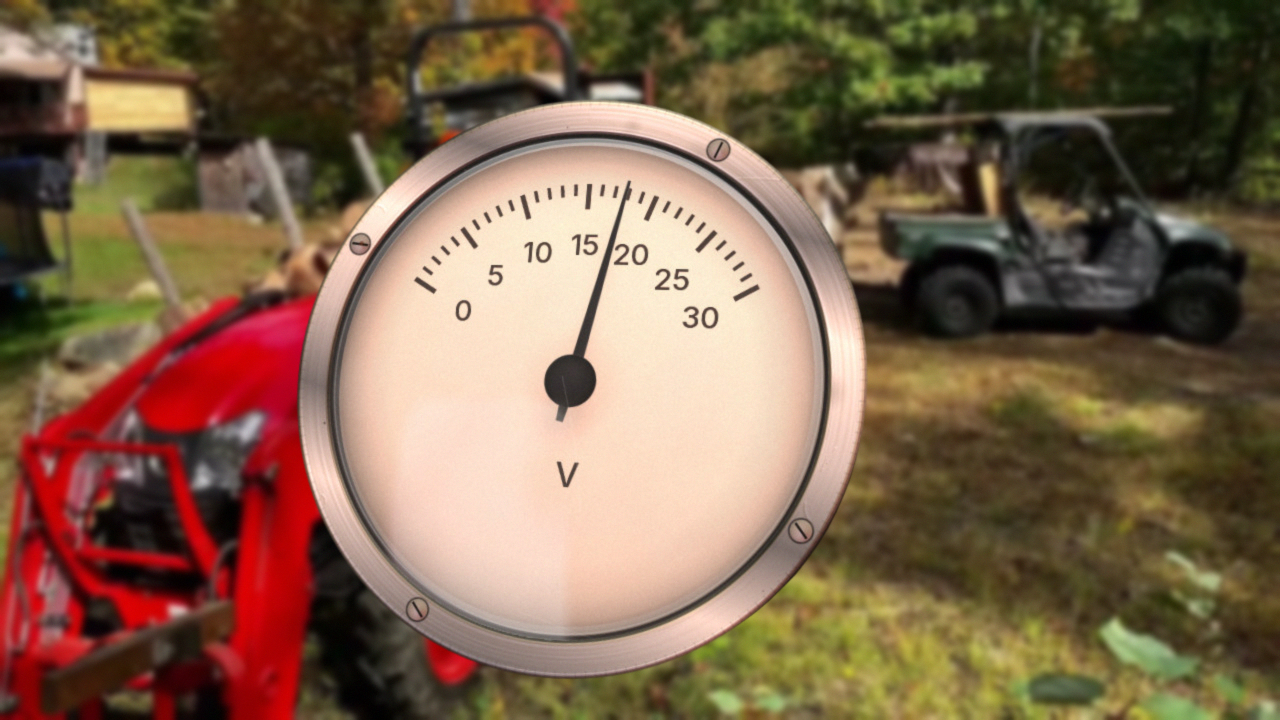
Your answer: **18** V
